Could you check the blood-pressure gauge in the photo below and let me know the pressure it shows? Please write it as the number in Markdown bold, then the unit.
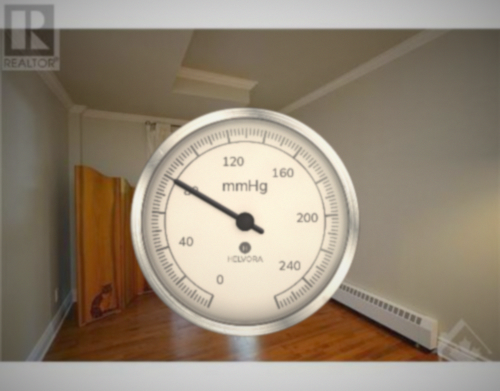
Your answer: **80** mmHg
